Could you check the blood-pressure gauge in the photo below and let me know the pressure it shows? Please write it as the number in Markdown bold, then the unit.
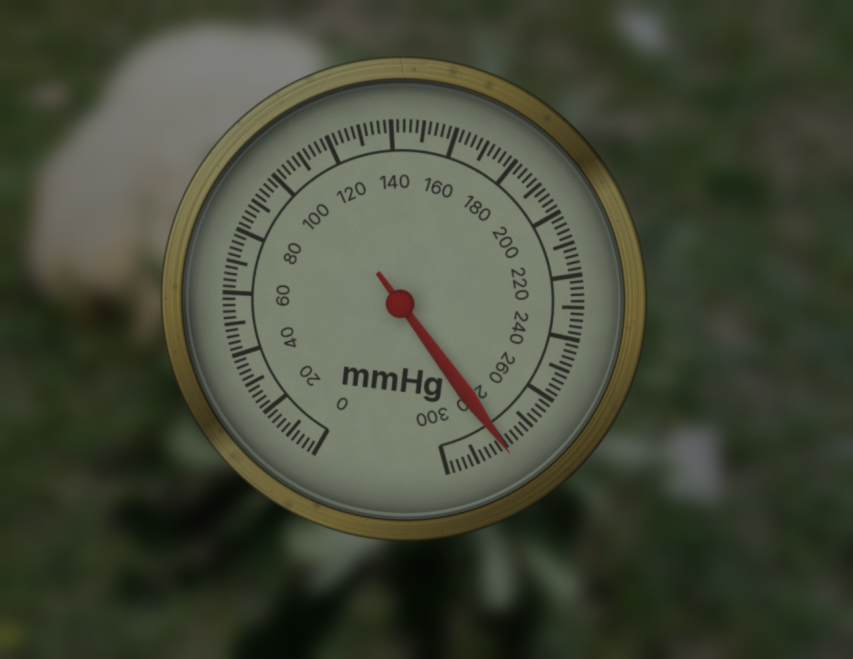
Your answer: **280** mmHg
